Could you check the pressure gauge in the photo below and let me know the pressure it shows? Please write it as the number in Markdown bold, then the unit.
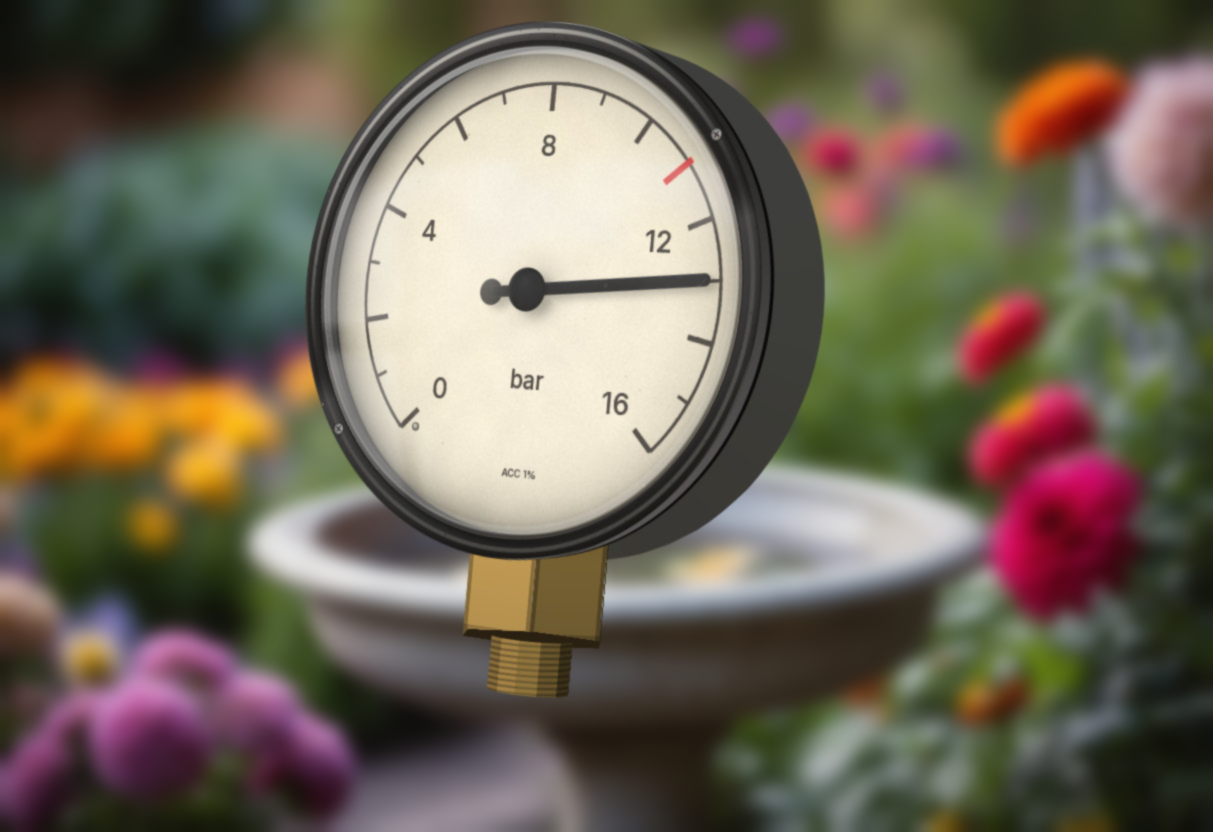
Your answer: **13** bar
